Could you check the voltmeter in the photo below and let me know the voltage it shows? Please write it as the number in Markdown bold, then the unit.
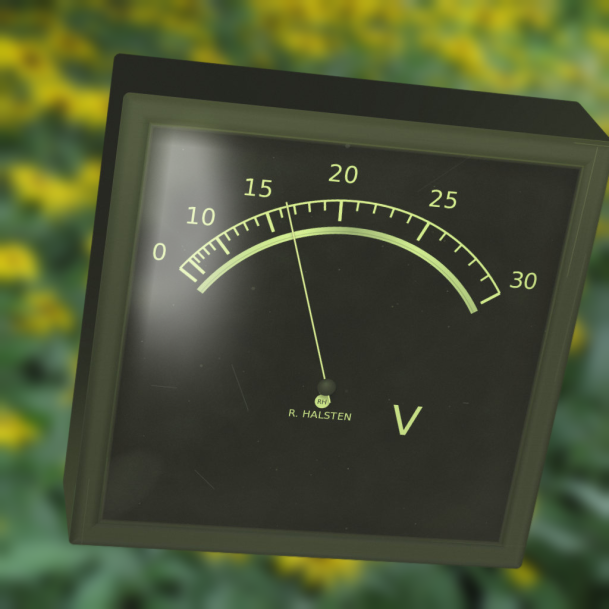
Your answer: **16.5** V
